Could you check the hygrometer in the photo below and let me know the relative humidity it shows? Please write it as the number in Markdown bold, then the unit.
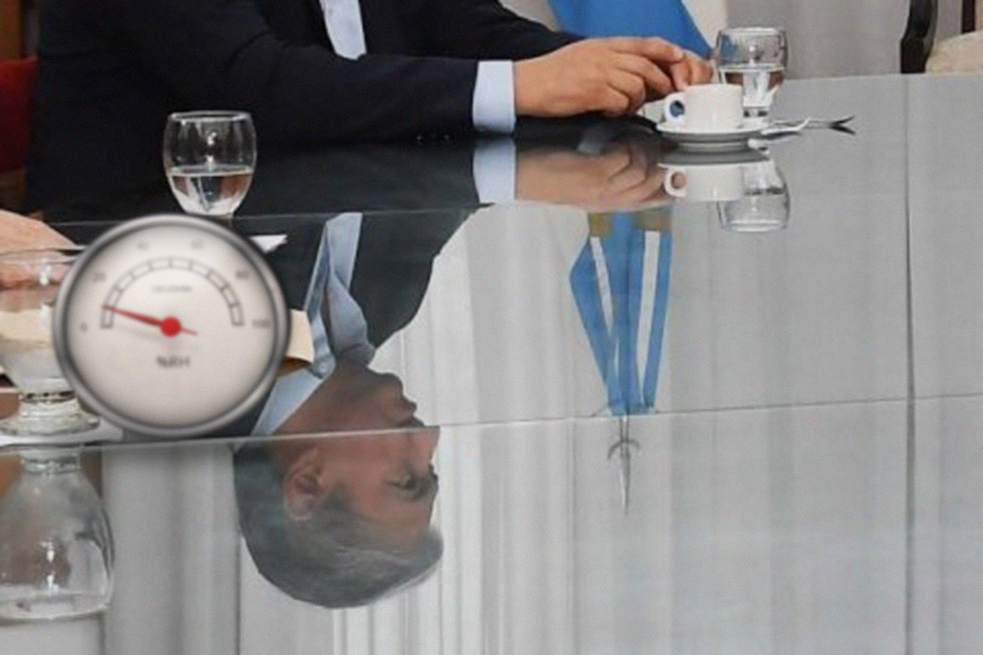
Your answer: **10** %
